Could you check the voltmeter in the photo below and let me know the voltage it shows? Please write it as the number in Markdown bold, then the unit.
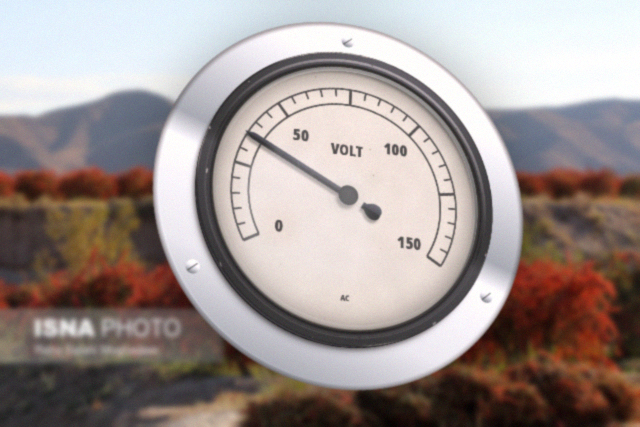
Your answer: **35** V
